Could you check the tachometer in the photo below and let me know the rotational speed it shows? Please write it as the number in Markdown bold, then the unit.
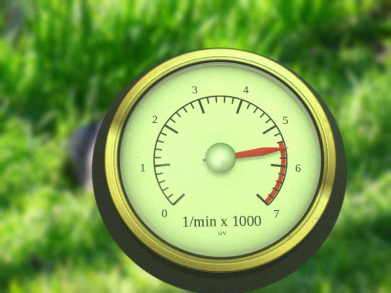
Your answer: **5600** rpm
